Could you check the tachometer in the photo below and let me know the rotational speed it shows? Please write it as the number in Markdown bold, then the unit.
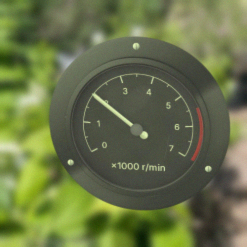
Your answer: **2000** rpm
